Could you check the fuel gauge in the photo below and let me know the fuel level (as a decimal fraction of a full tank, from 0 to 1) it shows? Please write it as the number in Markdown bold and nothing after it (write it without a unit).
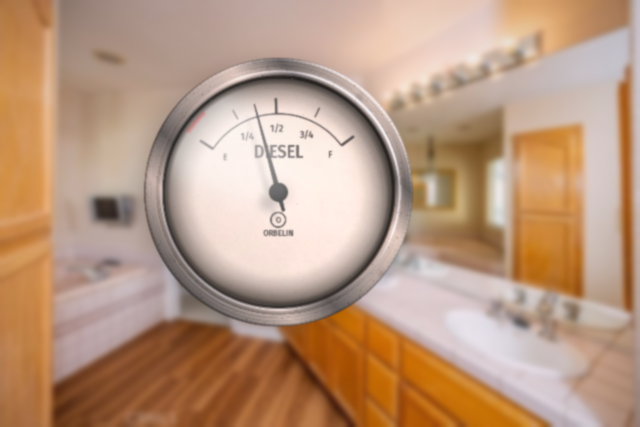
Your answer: **0.375**
